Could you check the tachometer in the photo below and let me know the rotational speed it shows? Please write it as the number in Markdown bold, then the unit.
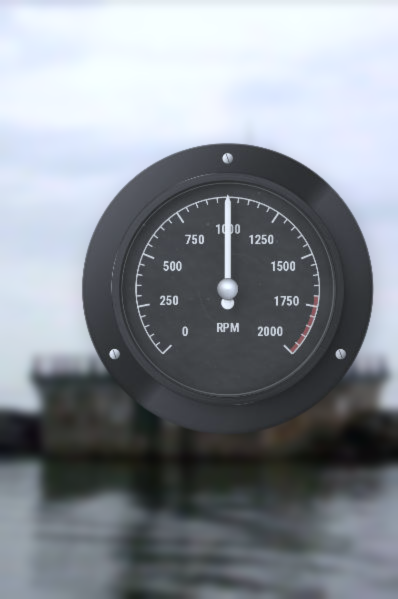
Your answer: **1000** rpm
